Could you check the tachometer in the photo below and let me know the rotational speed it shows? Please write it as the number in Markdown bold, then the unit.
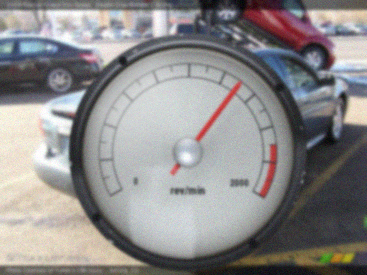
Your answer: **1300** rpm
